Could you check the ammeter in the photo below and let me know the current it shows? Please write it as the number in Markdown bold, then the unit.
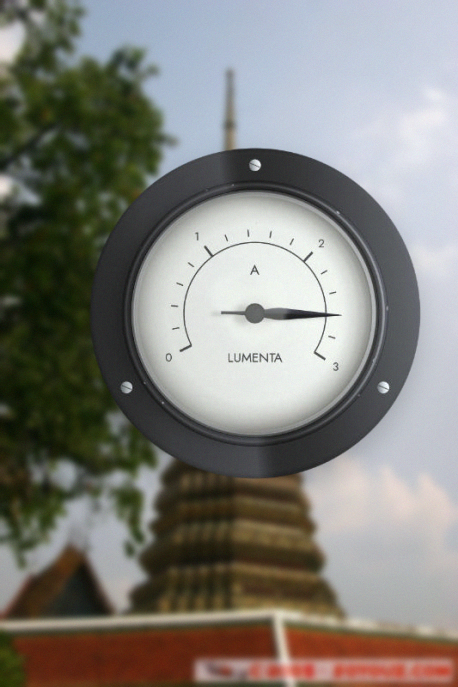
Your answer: **2.6** A
